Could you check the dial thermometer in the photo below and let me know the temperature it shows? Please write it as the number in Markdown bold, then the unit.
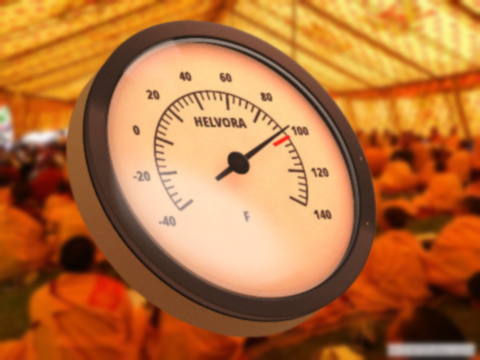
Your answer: **96** °F
